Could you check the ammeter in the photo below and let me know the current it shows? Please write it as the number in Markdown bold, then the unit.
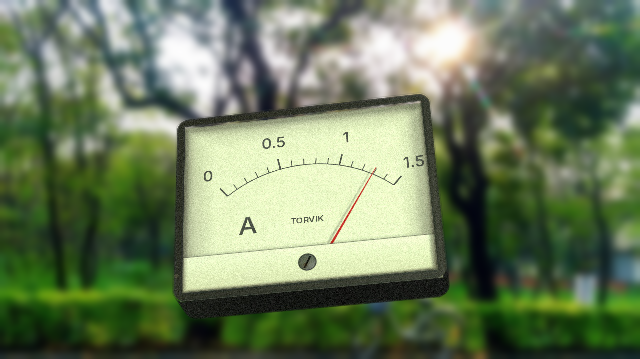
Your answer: **1.3** A
